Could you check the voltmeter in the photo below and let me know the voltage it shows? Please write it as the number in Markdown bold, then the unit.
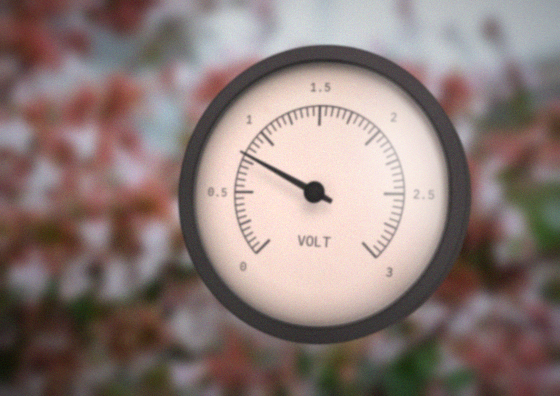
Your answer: **0.8** V
